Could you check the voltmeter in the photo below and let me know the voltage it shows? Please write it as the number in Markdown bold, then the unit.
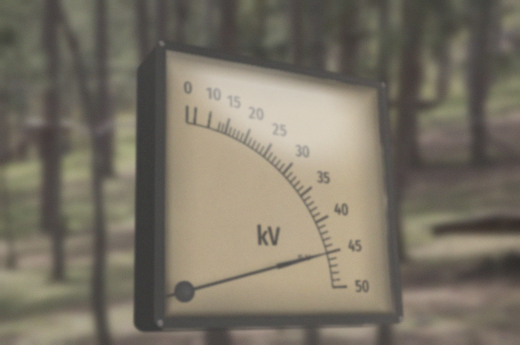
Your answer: **45** kV
